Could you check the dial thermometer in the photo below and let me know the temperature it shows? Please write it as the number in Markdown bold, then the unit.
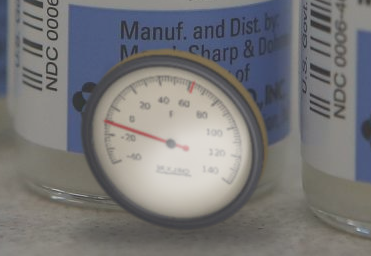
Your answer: **-10** °F
